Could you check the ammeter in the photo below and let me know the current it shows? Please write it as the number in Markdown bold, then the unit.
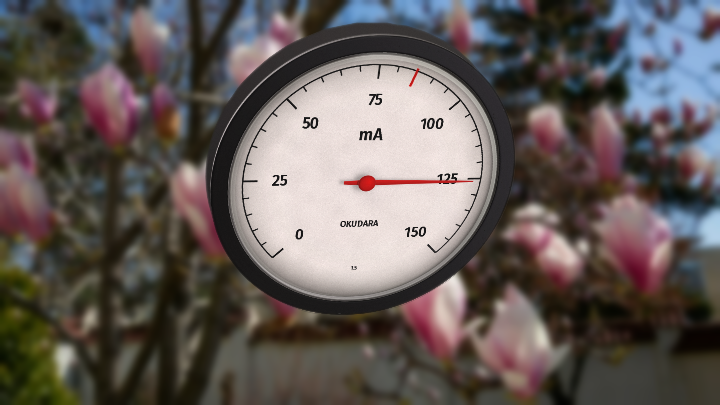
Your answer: **125** mA
